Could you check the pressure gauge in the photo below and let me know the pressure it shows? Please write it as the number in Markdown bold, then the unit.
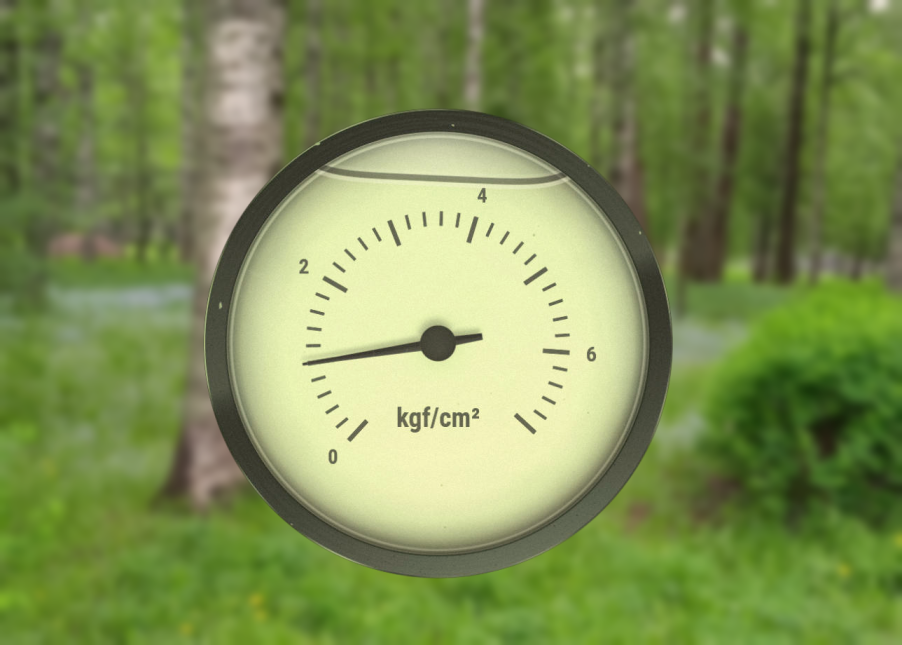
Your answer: **1** kg/cm²
